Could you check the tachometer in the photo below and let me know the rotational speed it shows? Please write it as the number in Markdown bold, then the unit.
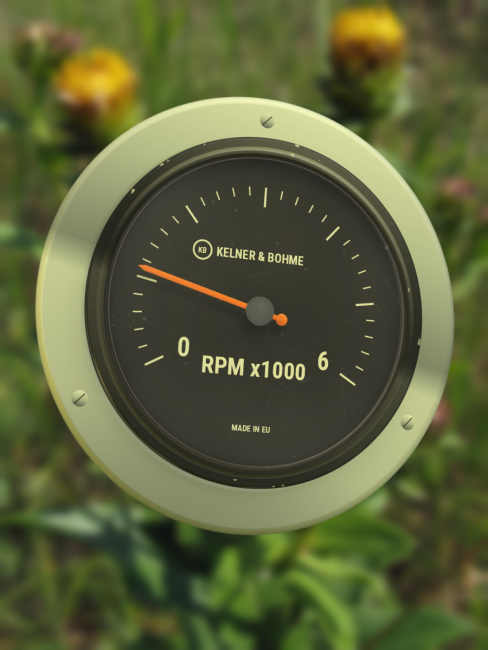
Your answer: **1100** rpm
